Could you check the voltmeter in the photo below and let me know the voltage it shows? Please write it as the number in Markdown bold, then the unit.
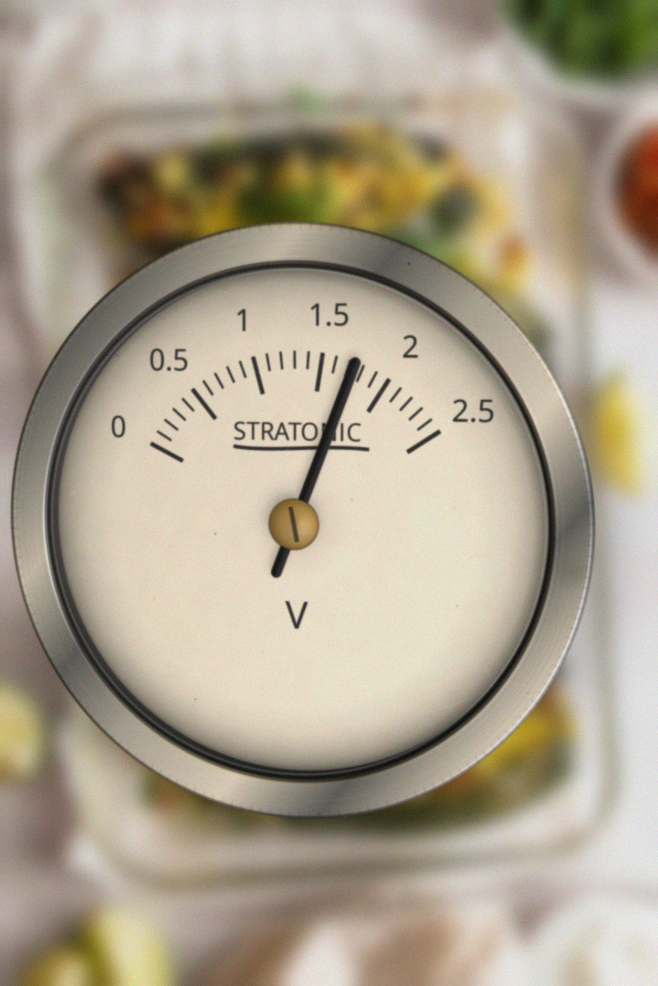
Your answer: **1.75** V
